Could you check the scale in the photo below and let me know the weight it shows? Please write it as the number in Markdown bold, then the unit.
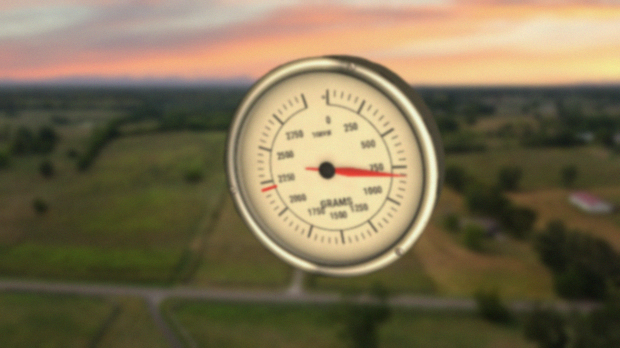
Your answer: **800** g
